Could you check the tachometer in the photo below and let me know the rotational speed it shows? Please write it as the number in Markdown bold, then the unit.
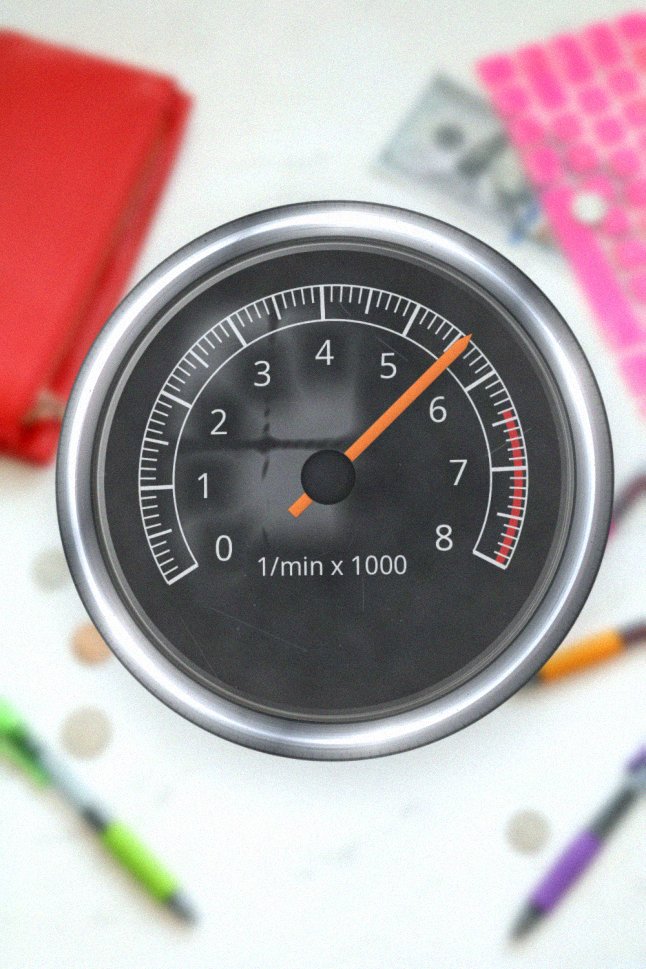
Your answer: **5600** rpm
